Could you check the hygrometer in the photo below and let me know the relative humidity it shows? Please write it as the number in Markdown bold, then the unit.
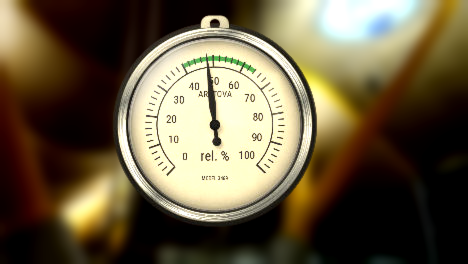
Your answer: **48** %
